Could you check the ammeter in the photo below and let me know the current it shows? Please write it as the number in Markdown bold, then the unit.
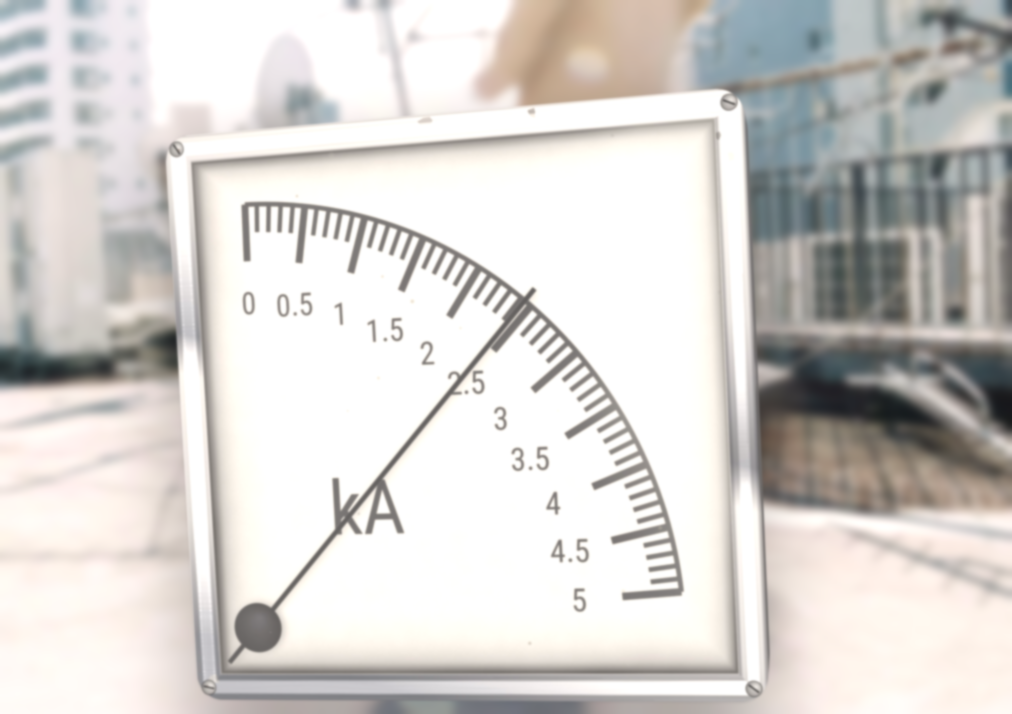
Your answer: **2.45** kA
